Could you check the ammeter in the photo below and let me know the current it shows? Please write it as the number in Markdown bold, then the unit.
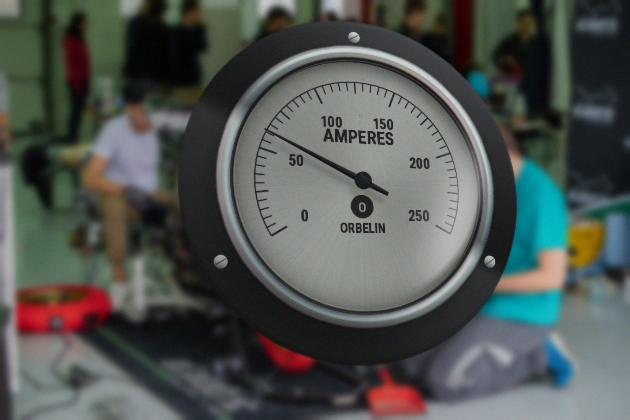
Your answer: **60** A
